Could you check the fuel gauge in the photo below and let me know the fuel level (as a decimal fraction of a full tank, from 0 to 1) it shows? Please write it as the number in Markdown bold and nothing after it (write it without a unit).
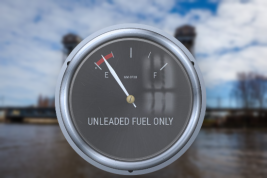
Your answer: **0.125**
